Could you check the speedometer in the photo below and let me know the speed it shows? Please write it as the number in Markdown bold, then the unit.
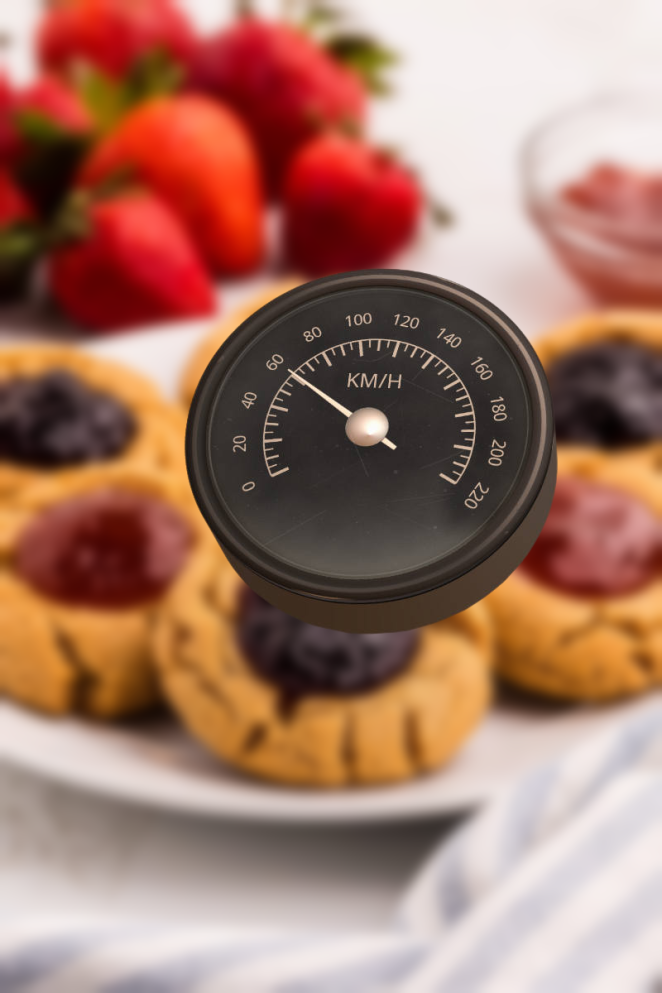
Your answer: **60** km/h
